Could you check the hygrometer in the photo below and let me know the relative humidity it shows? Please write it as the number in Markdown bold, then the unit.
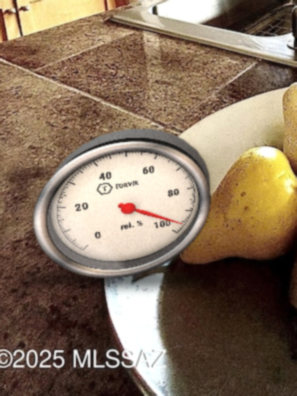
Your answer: **95** %
